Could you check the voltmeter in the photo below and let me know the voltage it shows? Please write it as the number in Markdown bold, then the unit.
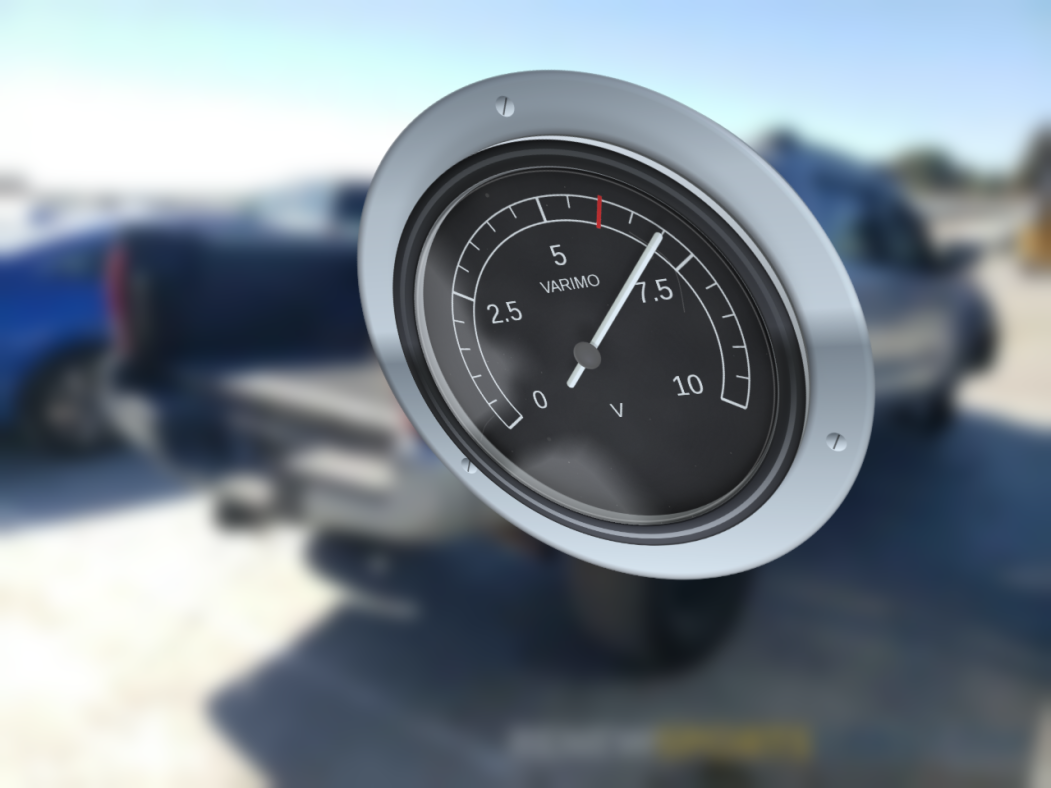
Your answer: **7** V
